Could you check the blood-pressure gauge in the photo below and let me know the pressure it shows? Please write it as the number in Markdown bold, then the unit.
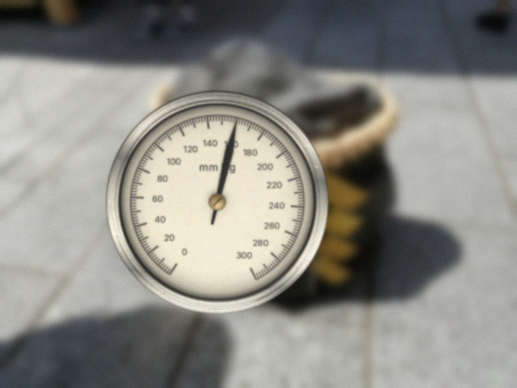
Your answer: **160** mmHg
